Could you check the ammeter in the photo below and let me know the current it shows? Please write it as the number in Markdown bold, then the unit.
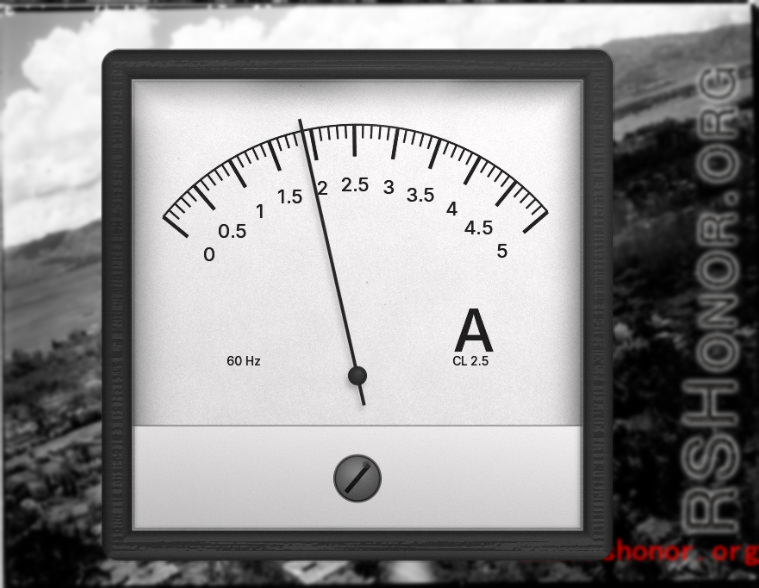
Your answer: **1.9** A
